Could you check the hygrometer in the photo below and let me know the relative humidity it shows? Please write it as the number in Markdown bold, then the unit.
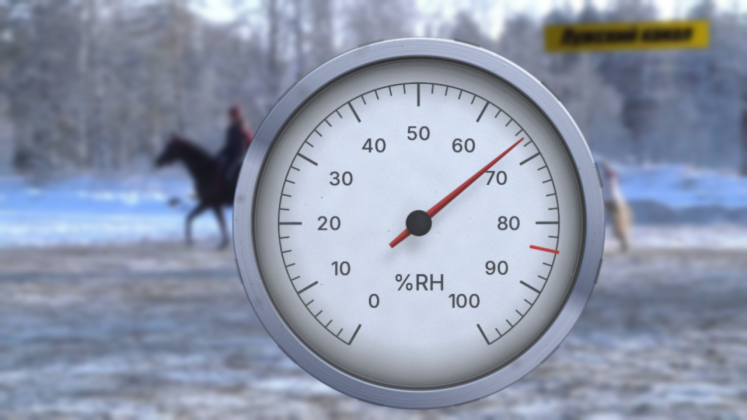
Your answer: **67** %
